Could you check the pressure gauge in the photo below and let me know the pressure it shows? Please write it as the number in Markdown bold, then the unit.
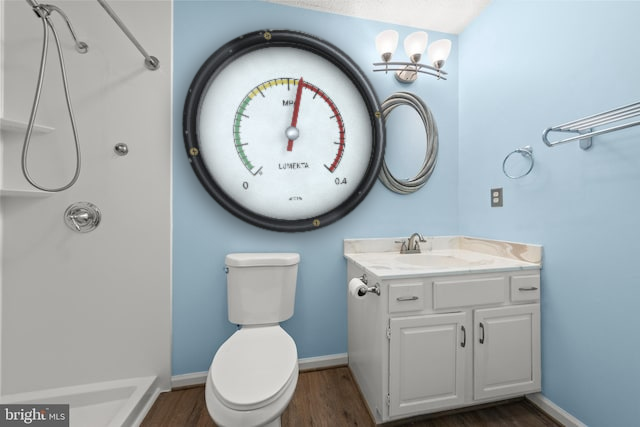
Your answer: **0.22** MPa
